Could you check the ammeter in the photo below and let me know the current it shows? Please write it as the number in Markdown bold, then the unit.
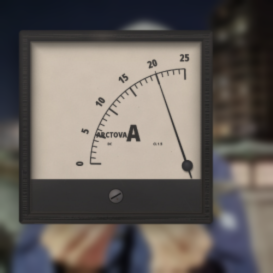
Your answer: **20** A
